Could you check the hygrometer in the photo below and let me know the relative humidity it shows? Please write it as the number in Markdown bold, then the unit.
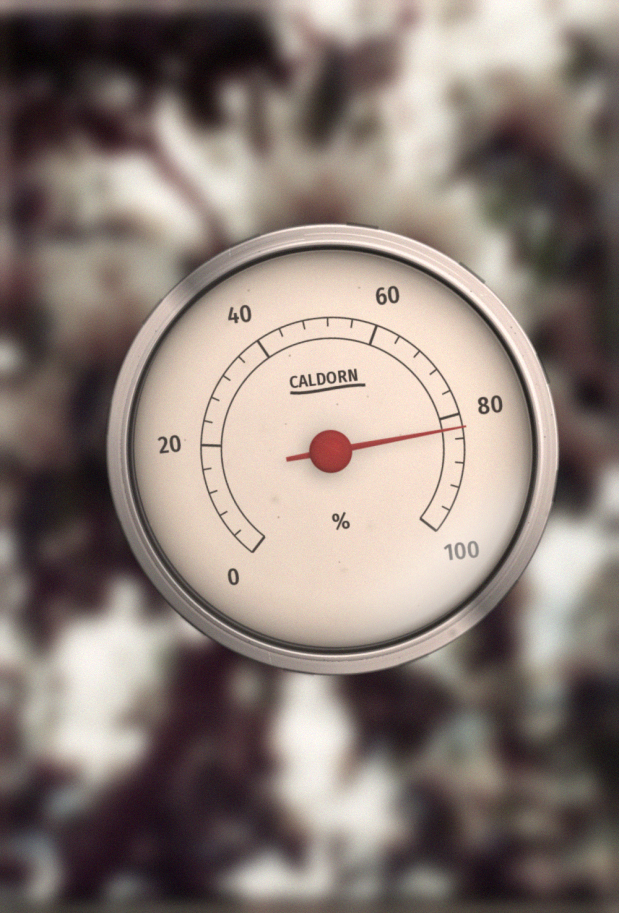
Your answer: **82** %
